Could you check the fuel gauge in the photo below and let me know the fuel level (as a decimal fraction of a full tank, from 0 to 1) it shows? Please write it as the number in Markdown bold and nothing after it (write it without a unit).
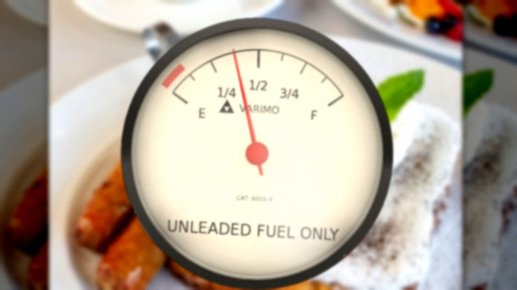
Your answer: **0.375**
